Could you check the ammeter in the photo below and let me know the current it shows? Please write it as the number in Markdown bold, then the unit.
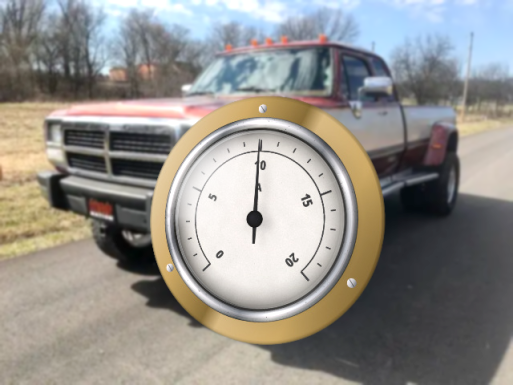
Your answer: **10** A
